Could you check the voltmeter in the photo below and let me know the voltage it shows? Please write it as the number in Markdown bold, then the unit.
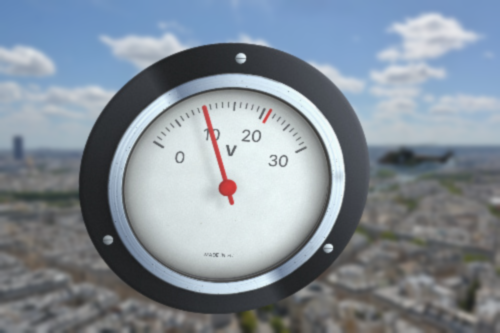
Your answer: **10** V
